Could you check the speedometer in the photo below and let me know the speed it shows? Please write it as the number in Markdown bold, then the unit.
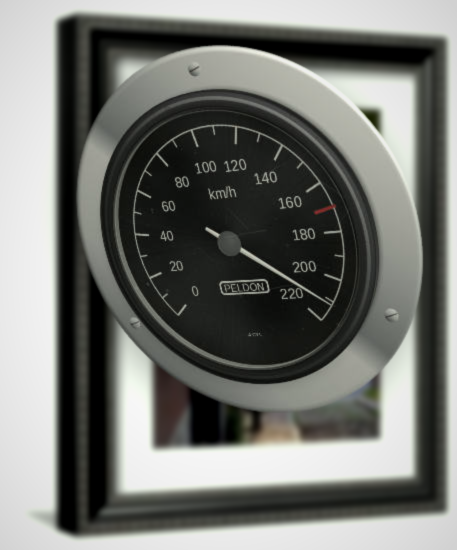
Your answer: **210** km/h
